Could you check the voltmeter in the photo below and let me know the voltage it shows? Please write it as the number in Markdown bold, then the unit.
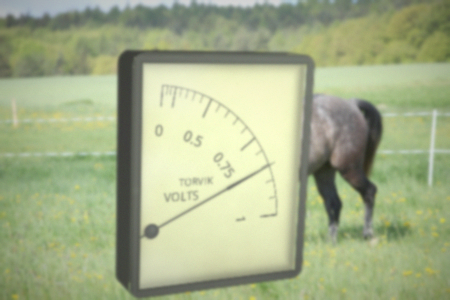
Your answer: **0.85** V
